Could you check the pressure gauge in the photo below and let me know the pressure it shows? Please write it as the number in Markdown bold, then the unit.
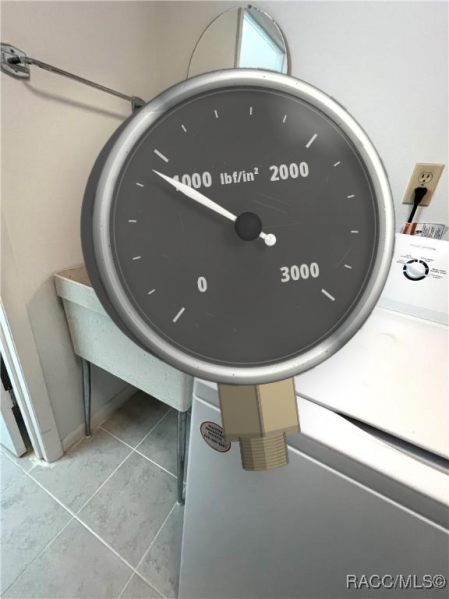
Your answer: **900** psi
